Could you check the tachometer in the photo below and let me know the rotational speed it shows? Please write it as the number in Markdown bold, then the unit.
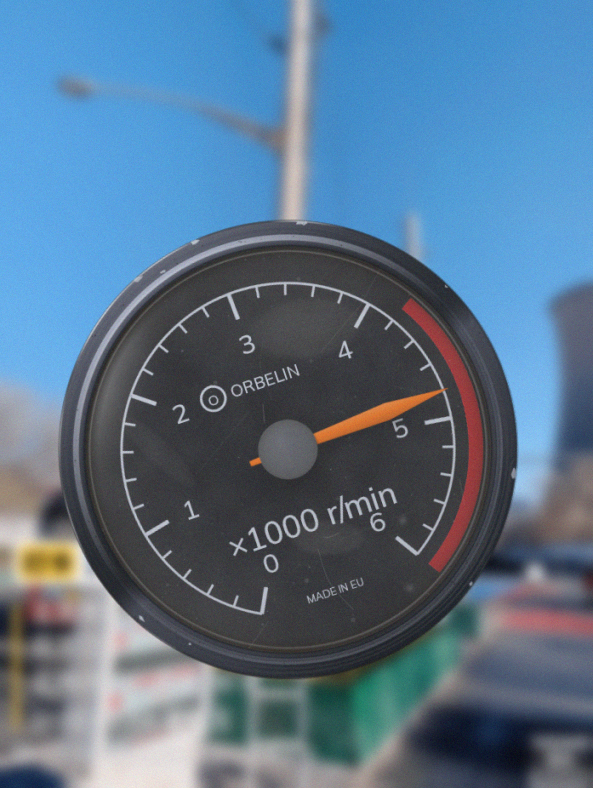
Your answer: **4800** rpm
